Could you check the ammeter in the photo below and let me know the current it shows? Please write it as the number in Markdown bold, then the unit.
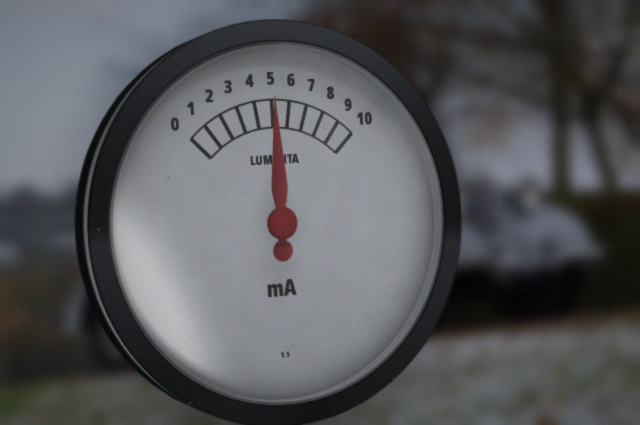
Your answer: **5** mA
